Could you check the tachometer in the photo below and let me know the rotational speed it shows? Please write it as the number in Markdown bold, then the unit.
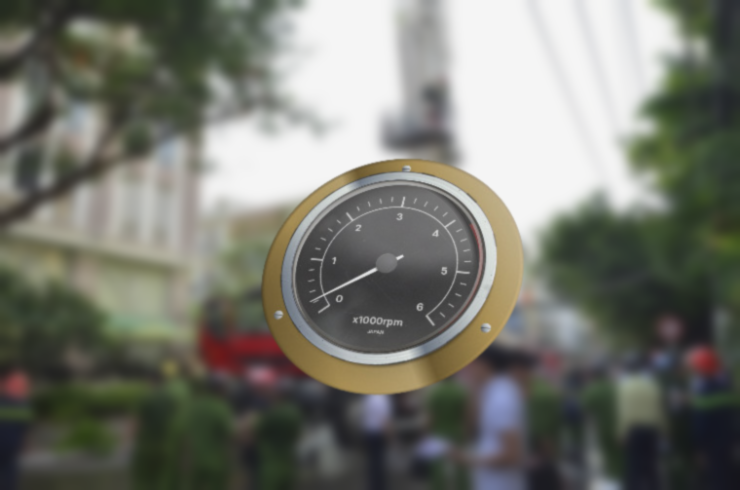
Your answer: **200** rpm
